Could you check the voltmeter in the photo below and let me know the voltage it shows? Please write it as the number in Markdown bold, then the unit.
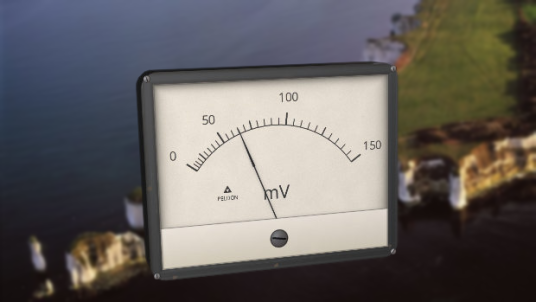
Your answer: **65** mV
